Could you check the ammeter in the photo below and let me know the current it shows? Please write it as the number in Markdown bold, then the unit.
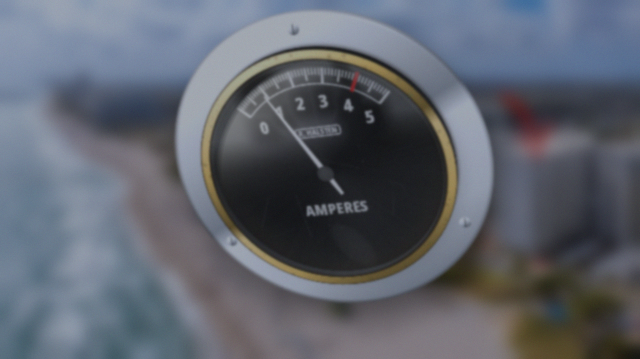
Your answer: **1** A
